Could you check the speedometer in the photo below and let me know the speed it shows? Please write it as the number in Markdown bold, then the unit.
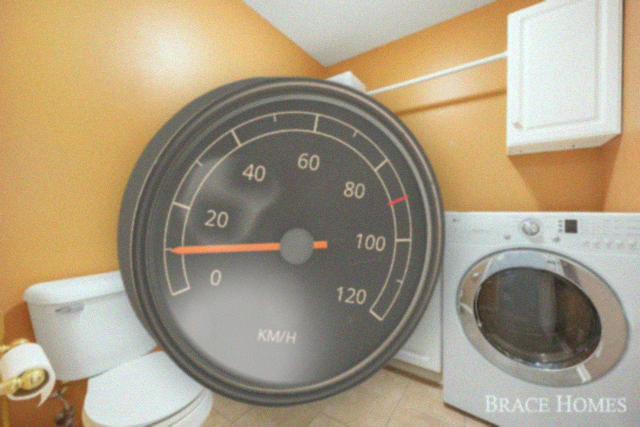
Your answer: **10** km/h
